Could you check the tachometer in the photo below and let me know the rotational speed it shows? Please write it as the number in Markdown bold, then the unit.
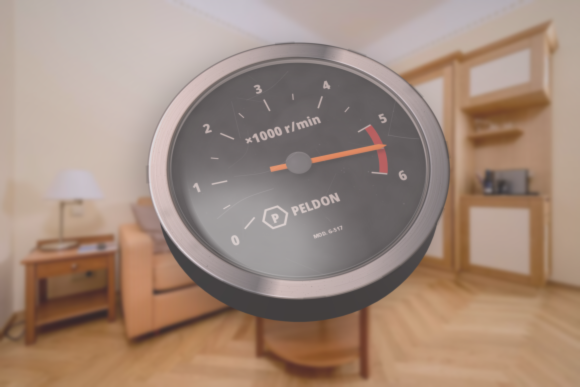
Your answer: **5500** rpm
